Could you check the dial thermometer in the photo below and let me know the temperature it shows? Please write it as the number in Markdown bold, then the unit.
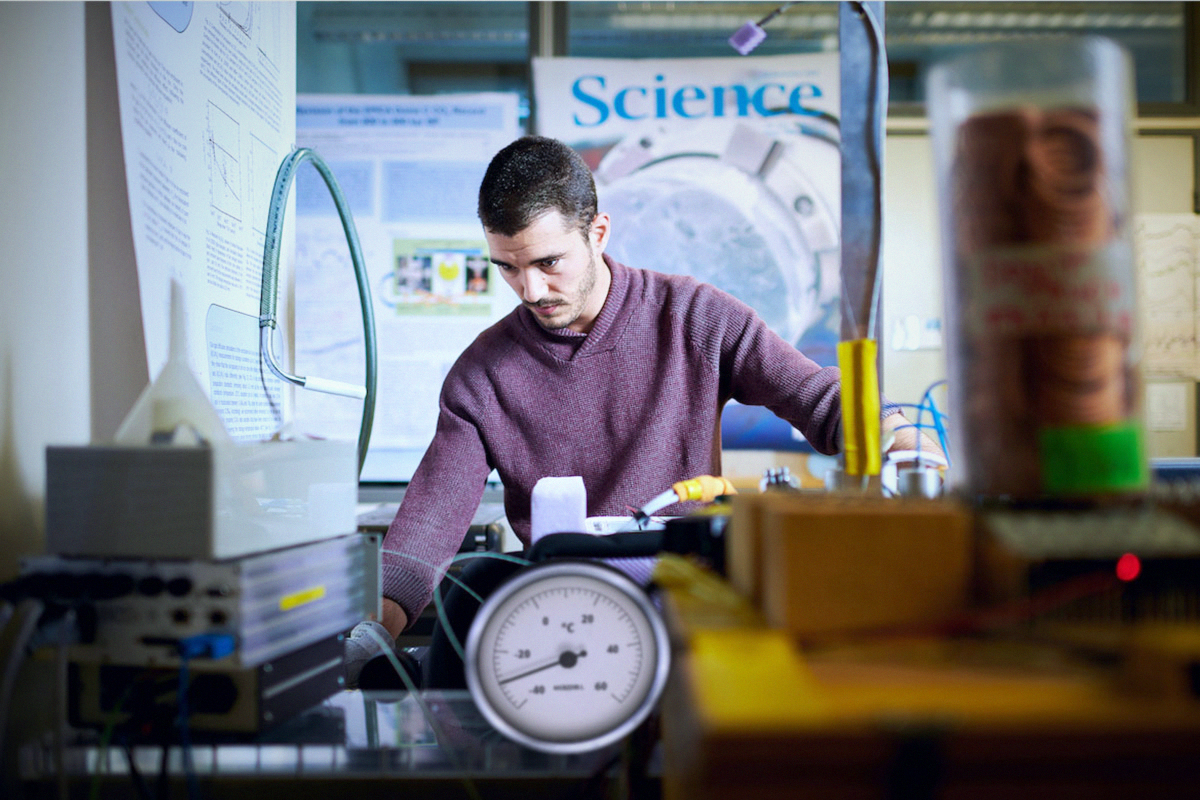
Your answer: **-30** °C
